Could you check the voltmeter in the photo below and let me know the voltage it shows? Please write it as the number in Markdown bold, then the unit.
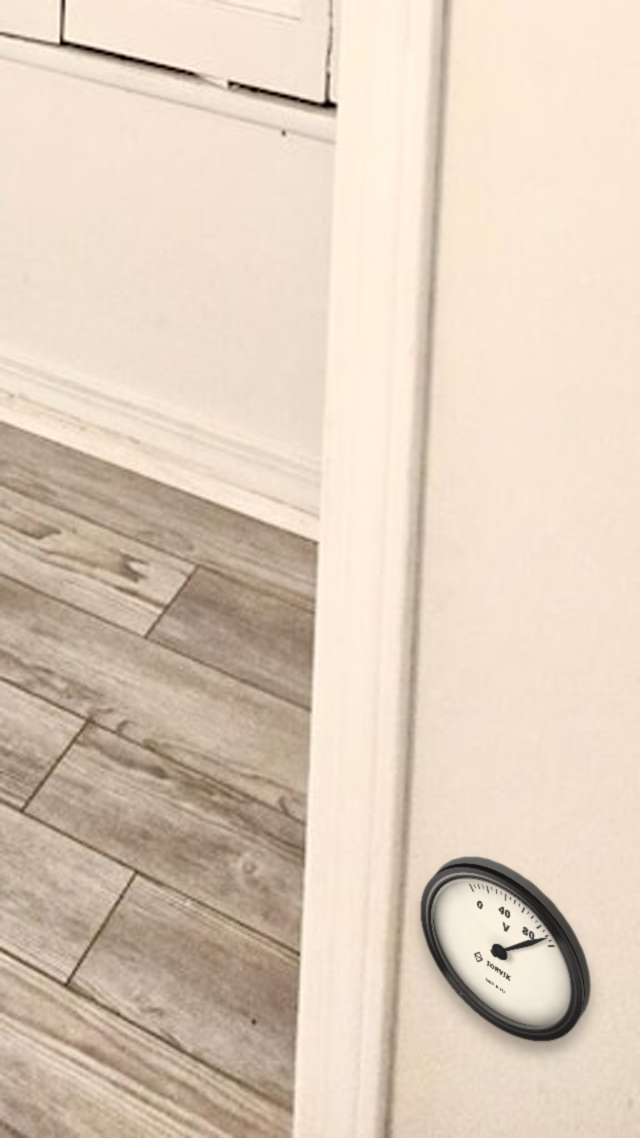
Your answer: **90** V
